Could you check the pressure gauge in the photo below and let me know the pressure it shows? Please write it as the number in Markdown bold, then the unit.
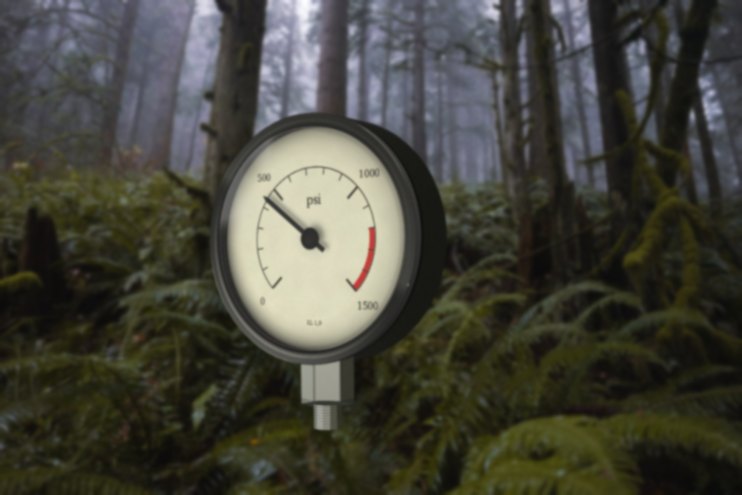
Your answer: **450** psi
